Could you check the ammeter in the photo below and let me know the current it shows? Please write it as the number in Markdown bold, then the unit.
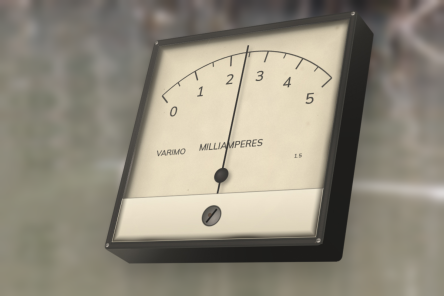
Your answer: **2.5** mA
